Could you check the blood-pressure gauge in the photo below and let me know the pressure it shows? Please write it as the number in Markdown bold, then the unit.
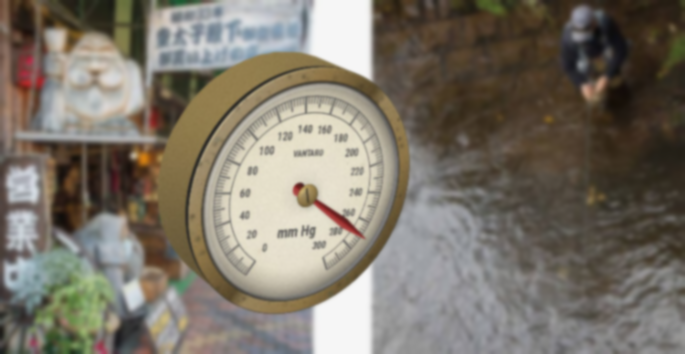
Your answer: **270** mmHg
